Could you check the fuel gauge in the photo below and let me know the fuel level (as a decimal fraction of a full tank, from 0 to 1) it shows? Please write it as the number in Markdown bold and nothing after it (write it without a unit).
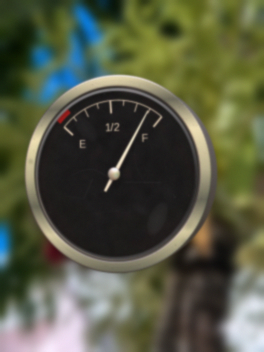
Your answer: **0.875**
